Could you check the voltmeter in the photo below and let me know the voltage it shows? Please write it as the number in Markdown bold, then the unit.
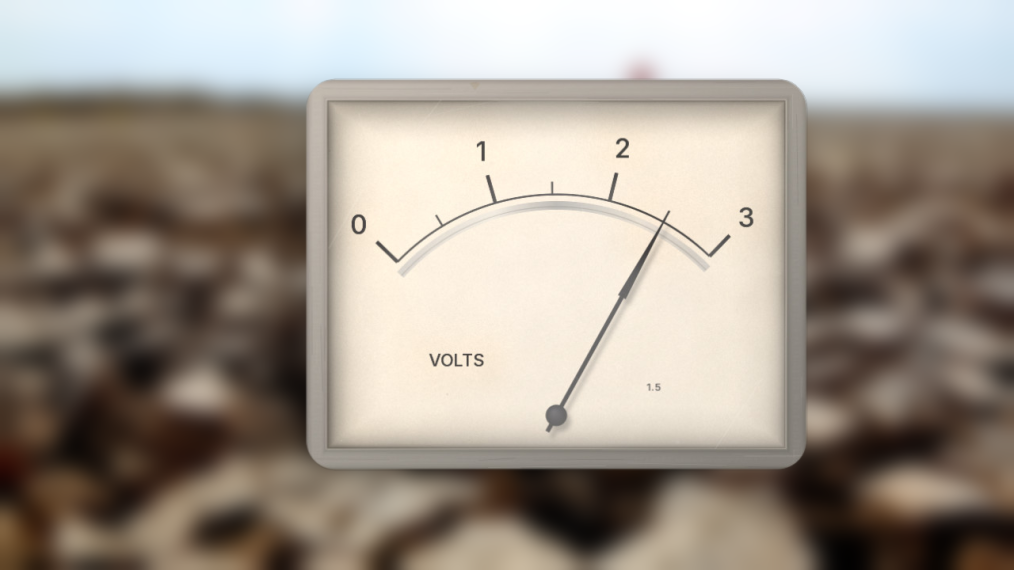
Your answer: **2.5** V
